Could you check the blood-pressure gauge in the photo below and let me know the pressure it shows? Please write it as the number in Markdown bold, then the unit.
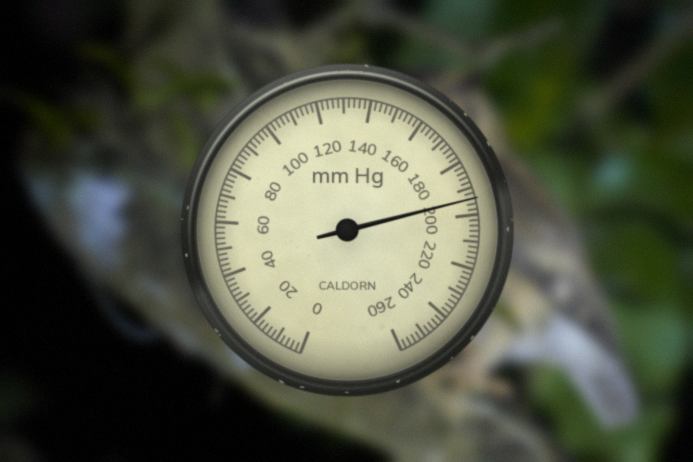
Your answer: **194** mmHg
